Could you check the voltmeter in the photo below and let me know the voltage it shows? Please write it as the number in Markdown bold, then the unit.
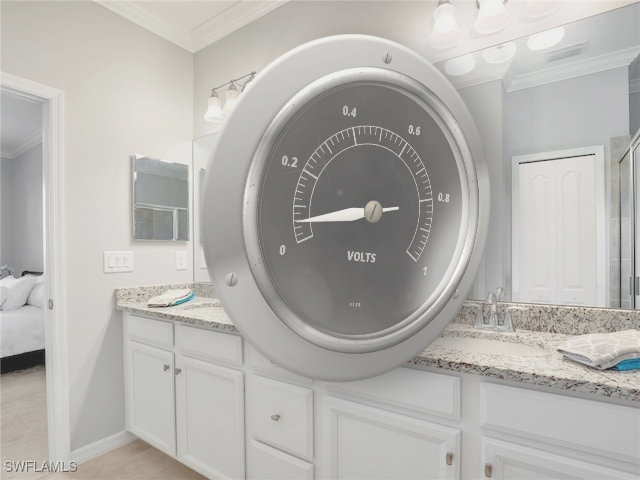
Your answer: **0.06** V
